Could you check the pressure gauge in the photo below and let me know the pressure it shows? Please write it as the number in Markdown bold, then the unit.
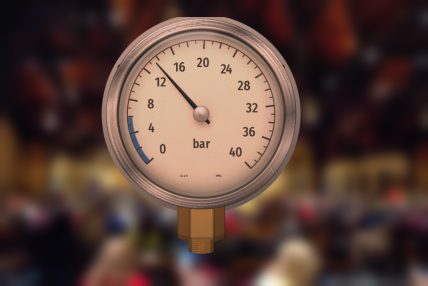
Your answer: **13.5** bar
